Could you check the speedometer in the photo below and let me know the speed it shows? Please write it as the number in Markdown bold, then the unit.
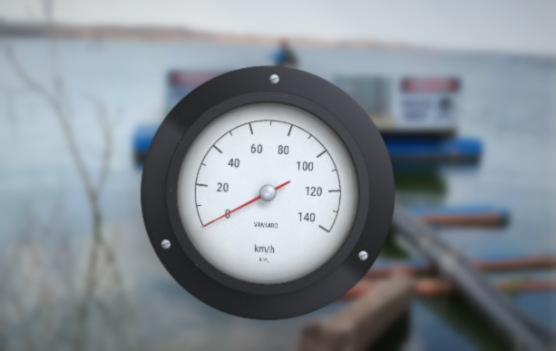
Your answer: **0** km/h
